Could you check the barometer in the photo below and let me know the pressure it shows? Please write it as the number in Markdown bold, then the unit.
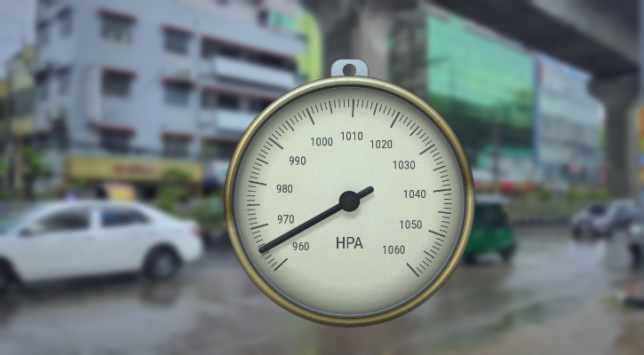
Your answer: **965** hPa
